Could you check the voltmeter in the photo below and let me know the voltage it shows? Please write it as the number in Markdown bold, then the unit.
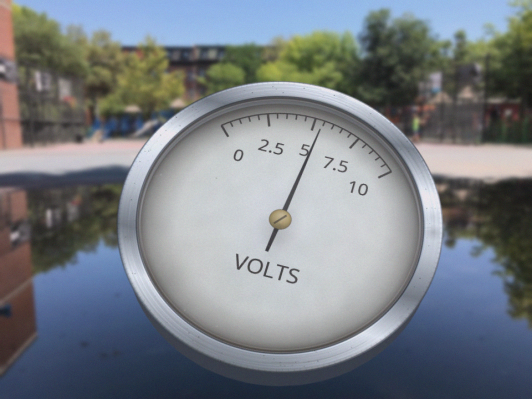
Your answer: **5.5** V
